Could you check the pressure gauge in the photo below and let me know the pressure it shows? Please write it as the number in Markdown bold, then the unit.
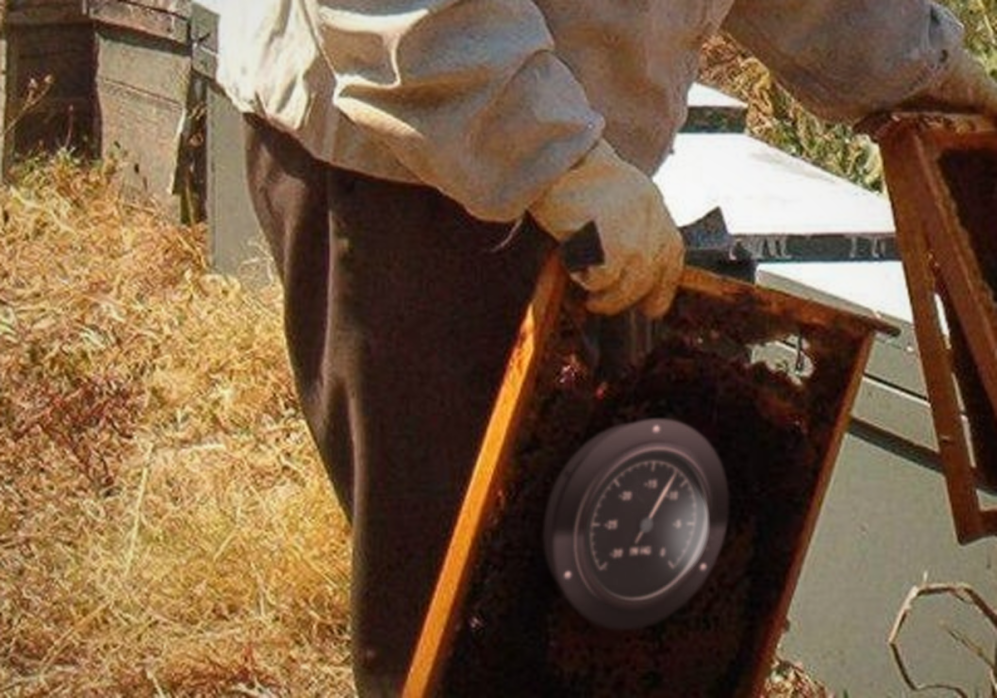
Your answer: **-12** inHg
